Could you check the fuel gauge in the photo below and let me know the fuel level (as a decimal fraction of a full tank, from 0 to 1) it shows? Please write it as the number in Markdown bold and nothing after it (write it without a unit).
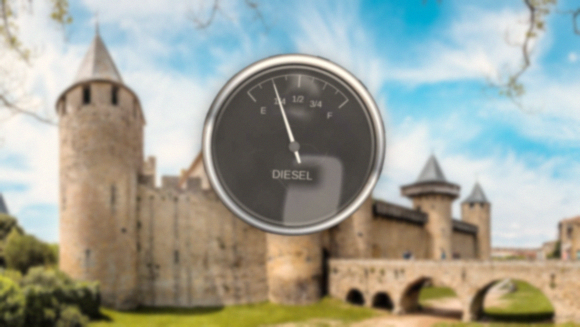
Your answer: **0.25**
